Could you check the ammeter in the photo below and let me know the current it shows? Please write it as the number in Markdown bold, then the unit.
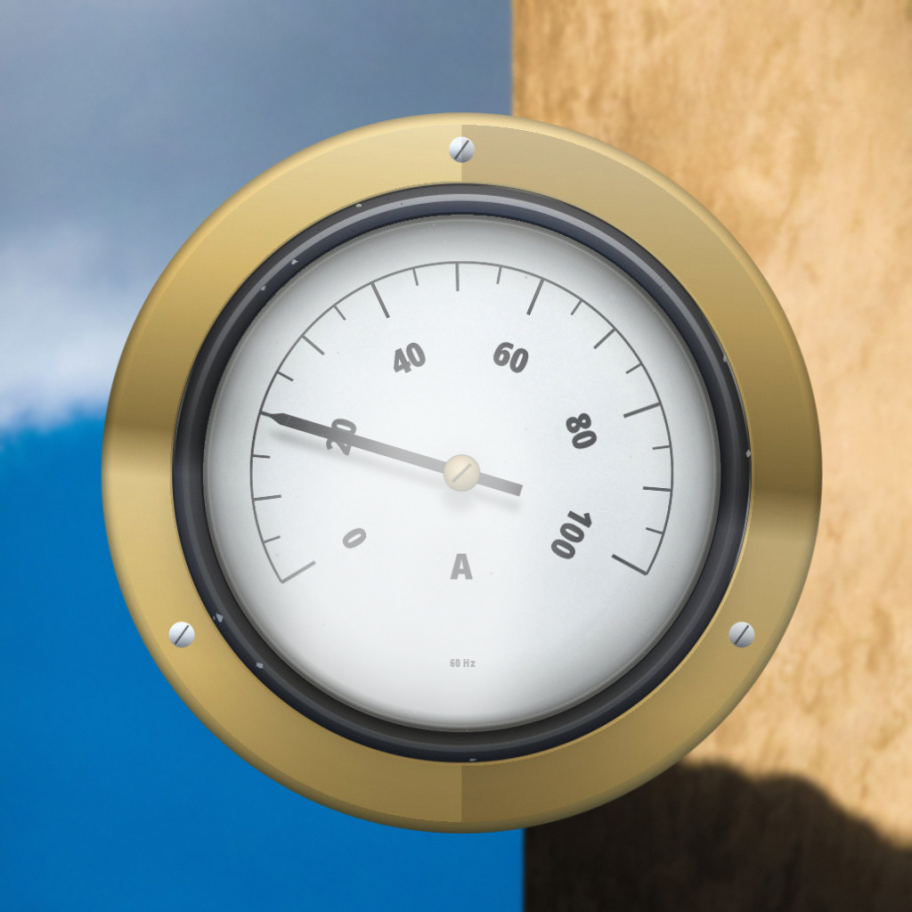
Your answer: **20** A
